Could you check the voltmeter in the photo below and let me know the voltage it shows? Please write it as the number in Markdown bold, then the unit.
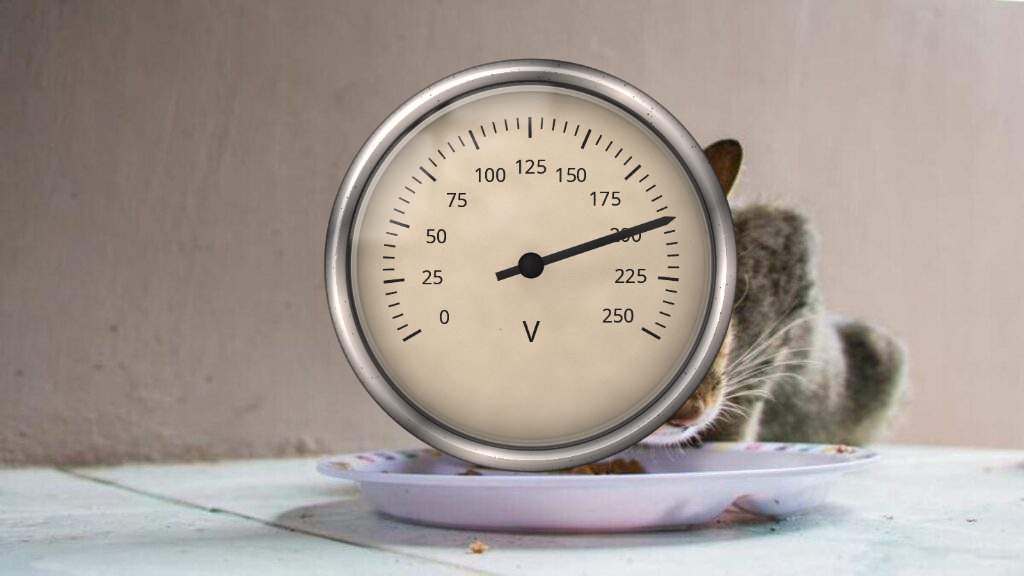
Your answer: **200** V
